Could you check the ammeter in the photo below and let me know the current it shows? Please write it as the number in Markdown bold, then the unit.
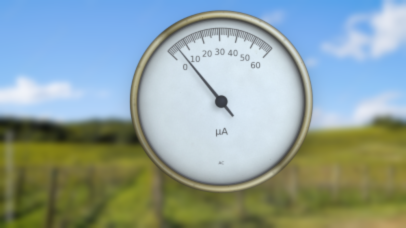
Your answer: **5** µA
